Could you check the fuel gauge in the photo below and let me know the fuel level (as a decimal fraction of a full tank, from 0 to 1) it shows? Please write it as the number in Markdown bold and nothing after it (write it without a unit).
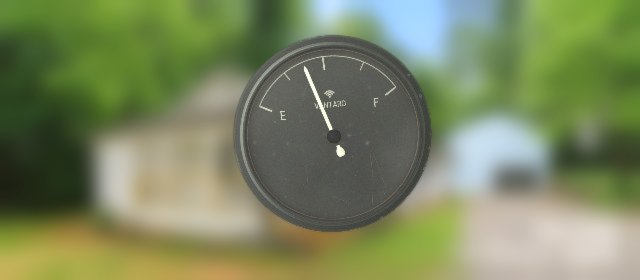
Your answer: **0.375**
